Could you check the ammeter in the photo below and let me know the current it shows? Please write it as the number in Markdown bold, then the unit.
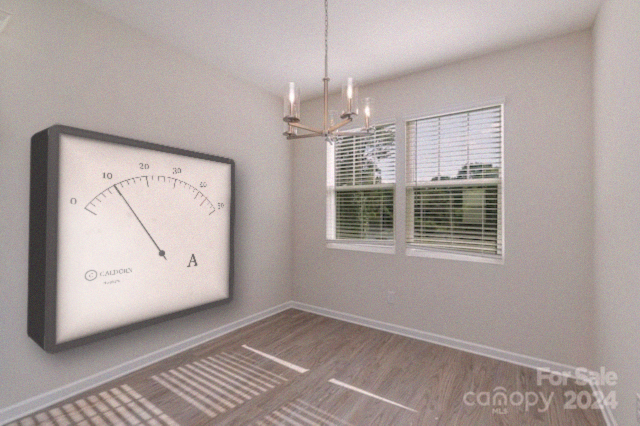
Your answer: **10** A
